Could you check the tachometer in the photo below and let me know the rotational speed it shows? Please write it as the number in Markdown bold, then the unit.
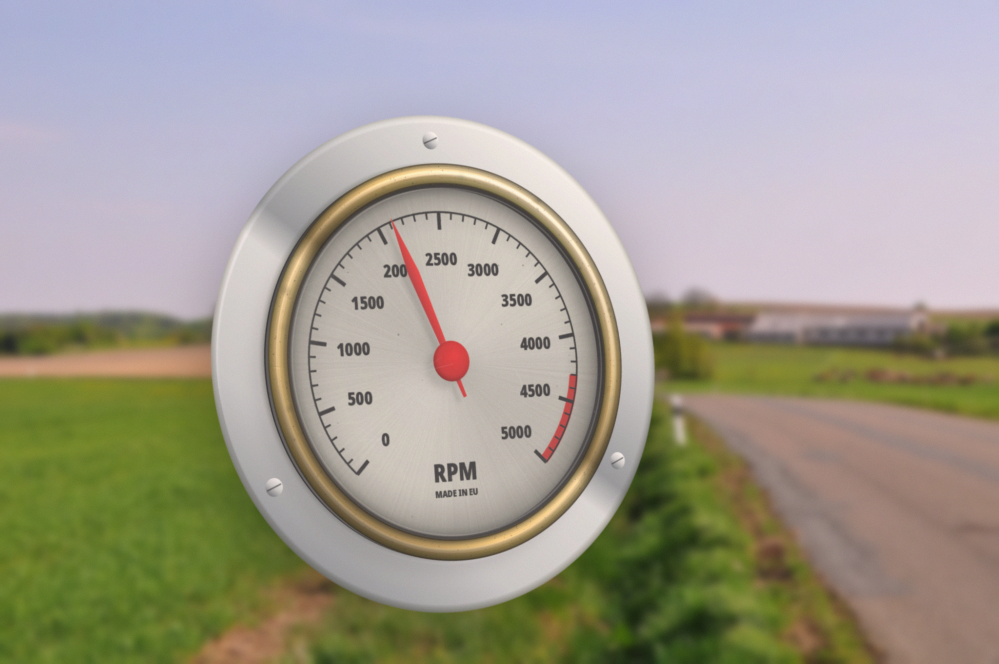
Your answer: **2100** rpm
